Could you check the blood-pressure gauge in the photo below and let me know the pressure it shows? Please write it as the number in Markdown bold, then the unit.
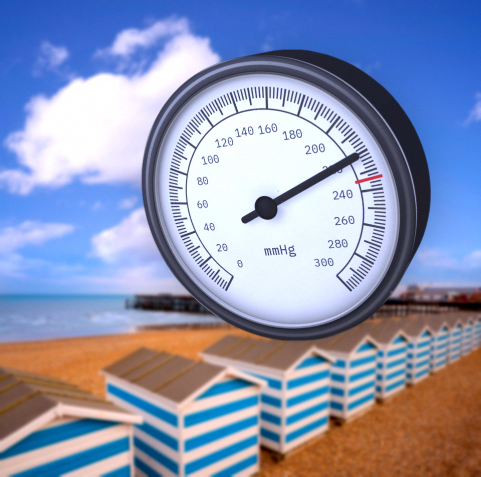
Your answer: **220** mmHg
